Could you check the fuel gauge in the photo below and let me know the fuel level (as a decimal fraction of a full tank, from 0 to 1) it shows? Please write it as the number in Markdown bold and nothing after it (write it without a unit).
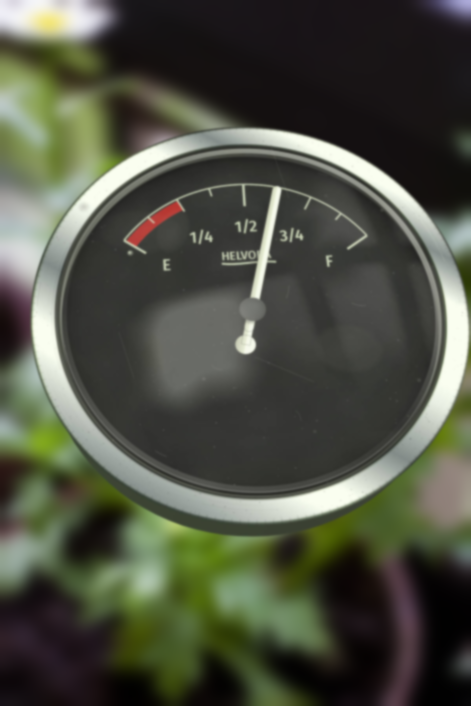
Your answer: **0.625**
